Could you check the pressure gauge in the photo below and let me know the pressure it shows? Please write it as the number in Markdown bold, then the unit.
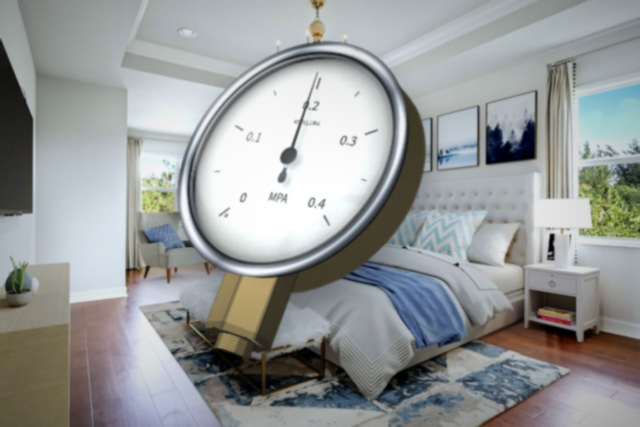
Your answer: **0.2** MPa
